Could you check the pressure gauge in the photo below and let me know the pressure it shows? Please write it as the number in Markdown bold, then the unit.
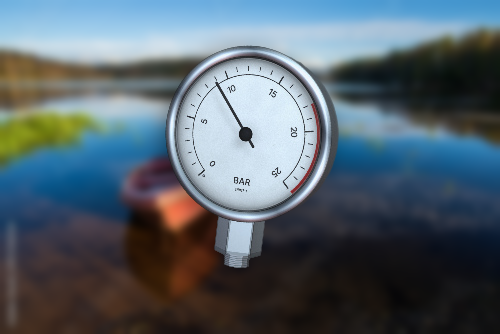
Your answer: **9** bar
